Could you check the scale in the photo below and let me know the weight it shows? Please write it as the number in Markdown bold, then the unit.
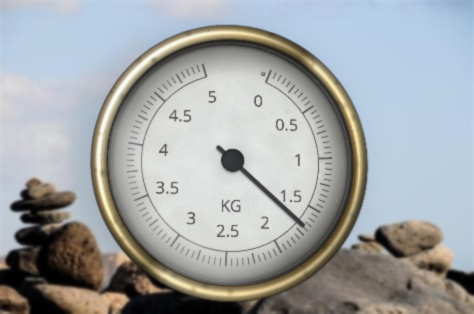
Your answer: **1.7** kg
